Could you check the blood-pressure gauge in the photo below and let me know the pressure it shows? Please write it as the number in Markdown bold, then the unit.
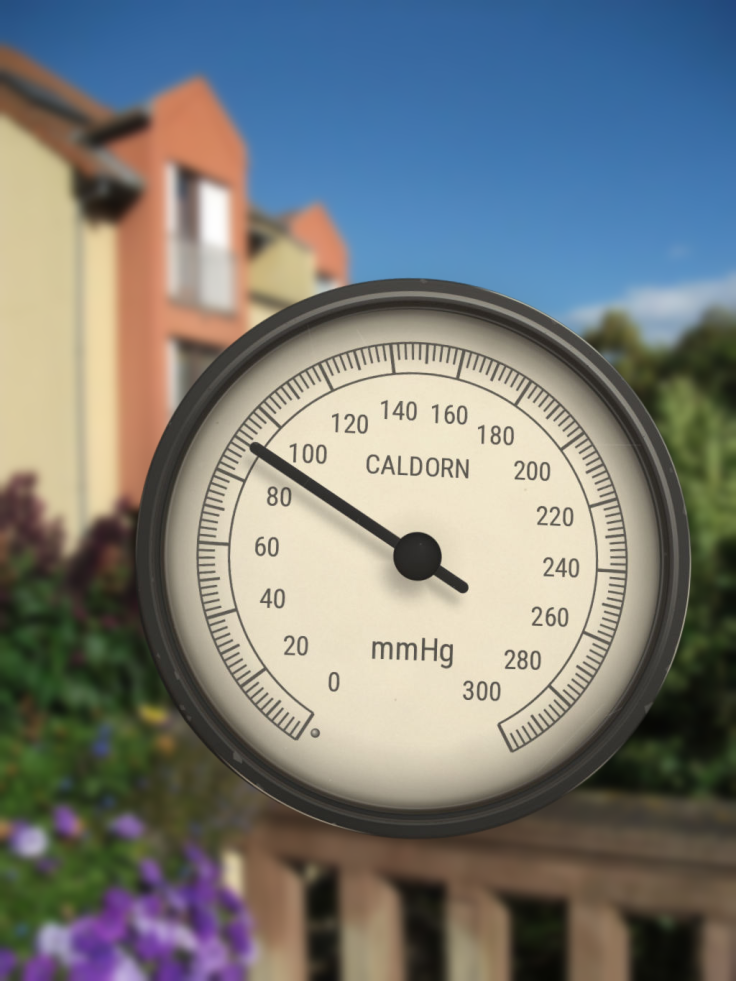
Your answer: **90** mmHg
